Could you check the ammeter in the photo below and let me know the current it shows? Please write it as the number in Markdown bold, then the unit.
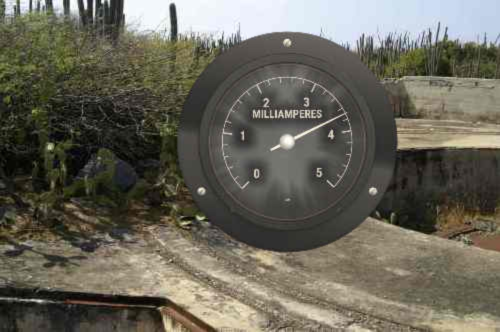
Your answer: **3.7** mA
